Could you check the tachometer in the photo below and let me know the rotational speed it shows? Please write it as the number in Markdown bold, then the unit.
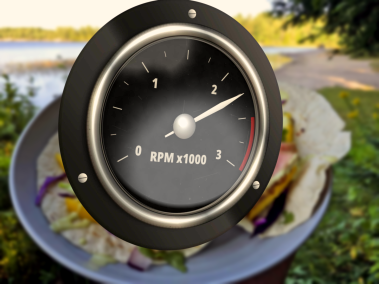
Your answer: **2250** rpm
